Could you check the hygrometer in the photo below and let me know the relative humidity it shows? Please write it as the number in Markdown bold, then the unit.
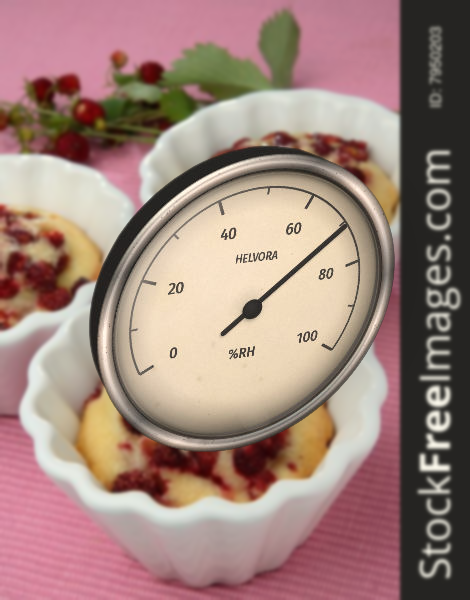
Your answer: **70** %
